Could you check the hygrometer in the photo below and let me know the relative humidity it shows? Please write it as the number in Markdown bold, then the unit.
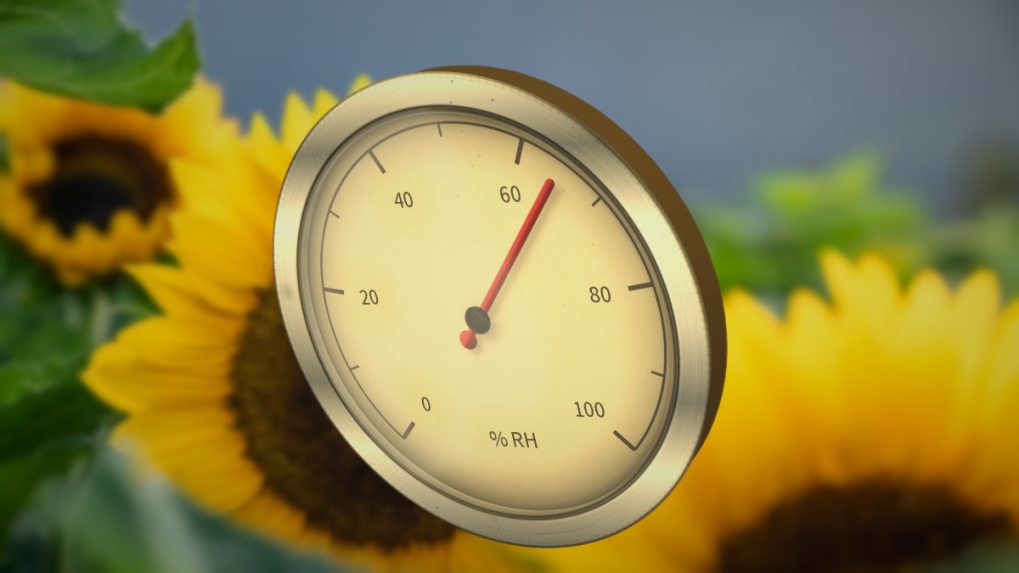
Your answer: **65** %
